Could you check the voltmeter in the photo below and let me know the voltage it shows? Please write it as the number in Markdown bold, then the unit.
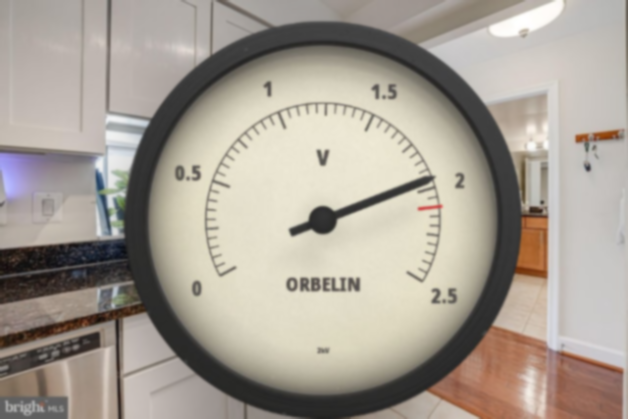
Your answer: **1.95** V
